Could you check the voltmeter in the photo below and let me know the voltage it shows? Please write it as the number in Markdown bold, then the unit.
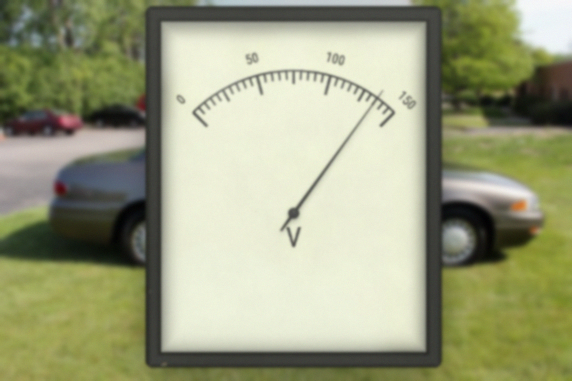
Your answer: **135** V
